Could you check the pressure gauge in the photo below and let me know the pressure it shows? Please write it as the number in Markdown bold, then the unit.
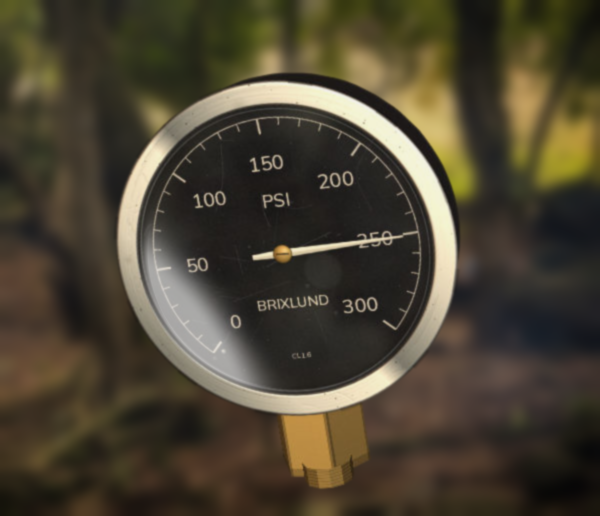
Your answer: **250** psi
